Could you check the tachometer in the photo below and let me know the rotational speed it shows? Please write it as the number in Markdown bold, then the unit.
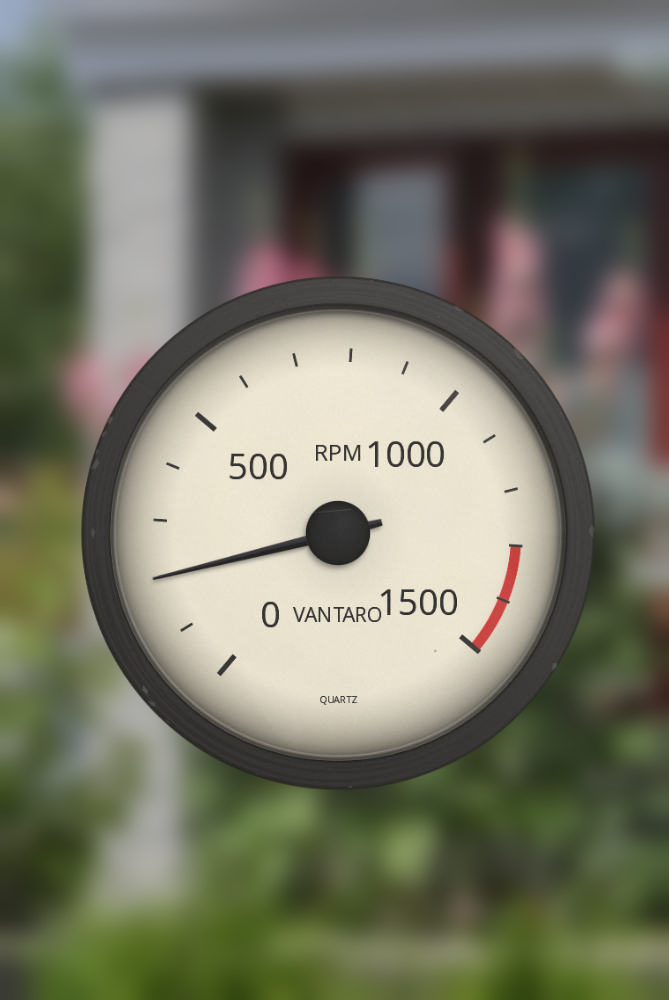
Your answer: **200** rpm
